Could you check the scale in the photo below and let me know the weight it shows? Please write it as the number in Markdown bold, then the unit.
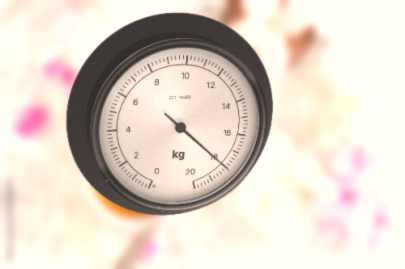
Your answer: **18** kg
